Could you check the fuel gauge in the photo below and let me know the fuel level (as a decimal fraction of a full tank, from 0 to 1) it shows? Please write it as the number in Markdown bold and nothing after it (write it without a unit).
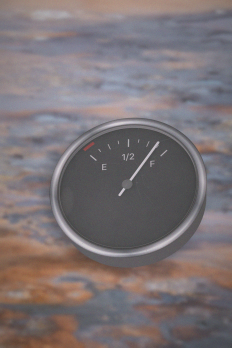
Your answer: **0.875**
